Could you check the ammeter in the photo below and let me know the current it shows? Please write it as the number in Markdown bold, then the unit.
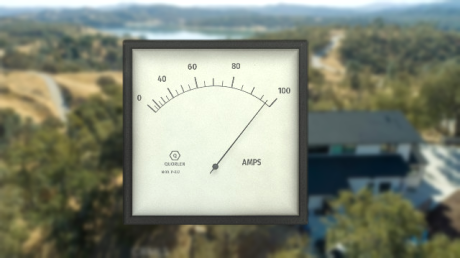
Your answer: **97.5** A
